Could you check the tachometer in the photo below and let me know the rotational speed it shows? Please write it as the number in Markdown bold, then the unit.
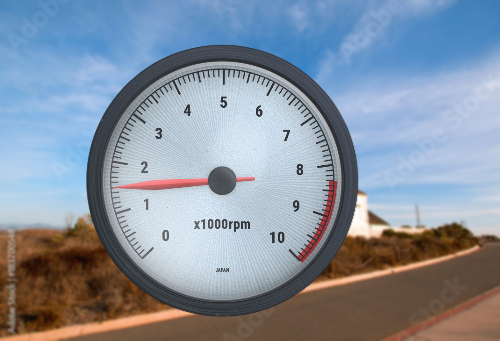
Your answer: **1500** rpm
